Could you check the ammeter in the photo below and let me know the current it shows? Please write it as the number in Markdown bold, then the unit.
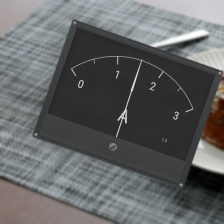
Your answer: **1.5** A
